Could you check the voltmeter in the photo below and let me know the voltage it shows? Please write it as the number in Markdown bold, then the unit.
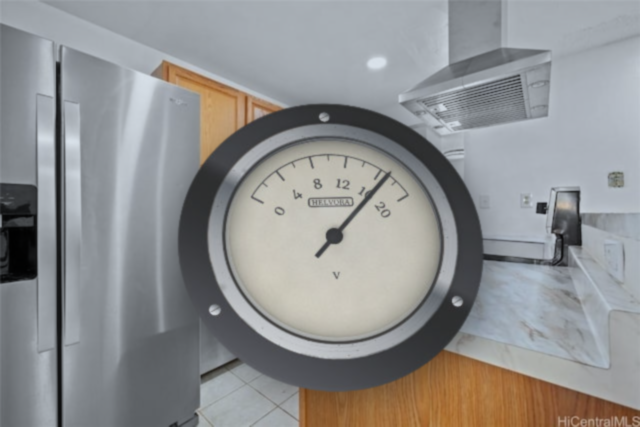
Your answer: **17** V
